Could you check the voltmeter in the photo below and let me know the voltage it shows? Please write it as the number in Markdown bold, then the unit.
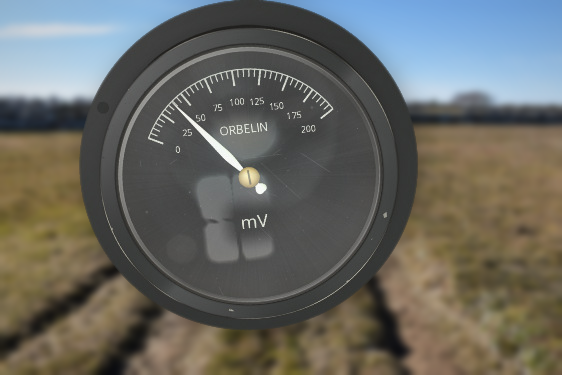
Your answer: **40** mV
